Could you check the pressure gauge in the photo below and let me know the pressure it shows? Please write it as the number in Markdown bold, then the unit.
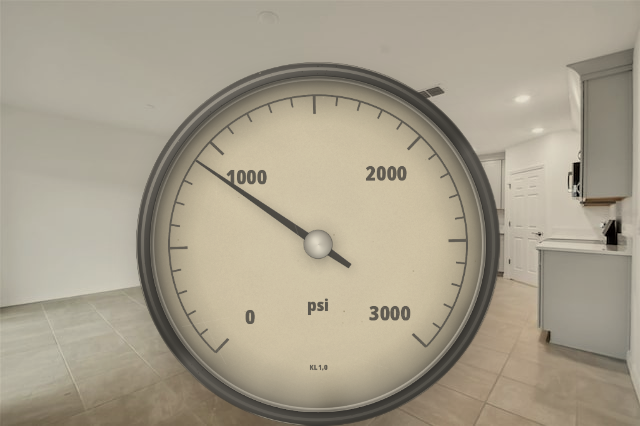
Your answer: **900** psi
